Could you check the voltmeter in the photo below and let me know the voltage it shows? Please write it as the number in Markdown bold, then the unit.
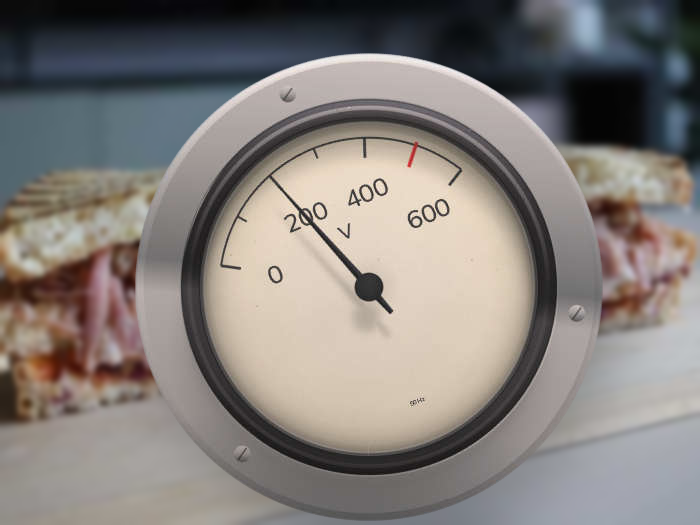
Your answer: **200** V
